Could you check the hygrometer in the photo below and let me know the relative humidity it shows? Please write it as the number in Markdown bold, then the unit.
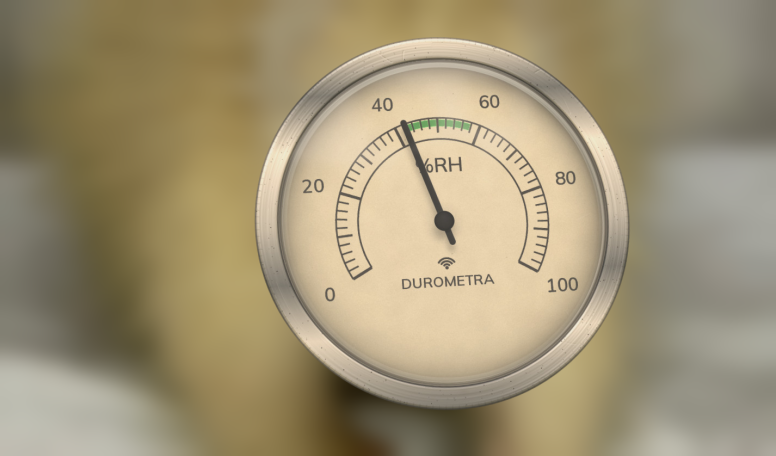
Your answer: **42** %
